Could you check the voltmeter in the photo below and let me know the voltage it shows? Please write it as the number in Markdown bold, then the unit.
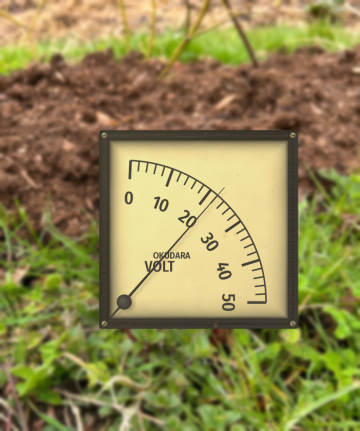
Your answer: **22** V
